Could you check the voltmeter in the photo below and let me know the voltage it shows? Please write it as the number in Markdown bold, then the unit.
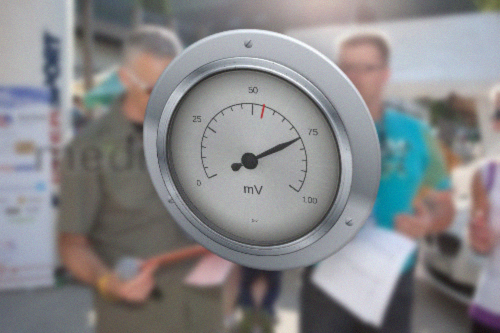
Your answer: **75** mV
